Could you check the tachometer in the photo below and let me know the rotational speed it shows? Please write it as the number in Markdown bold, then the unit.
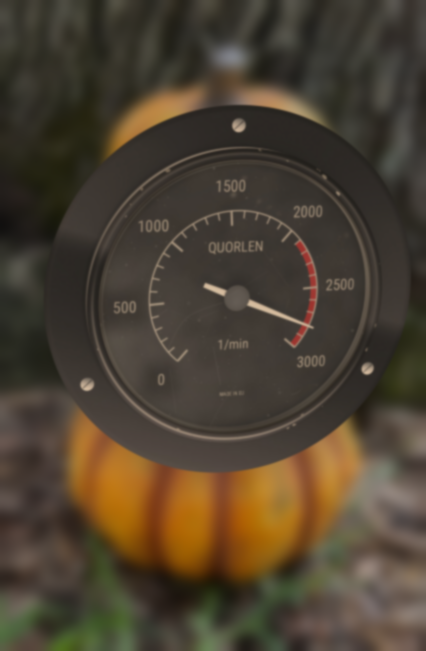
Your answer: **2800** rpm
